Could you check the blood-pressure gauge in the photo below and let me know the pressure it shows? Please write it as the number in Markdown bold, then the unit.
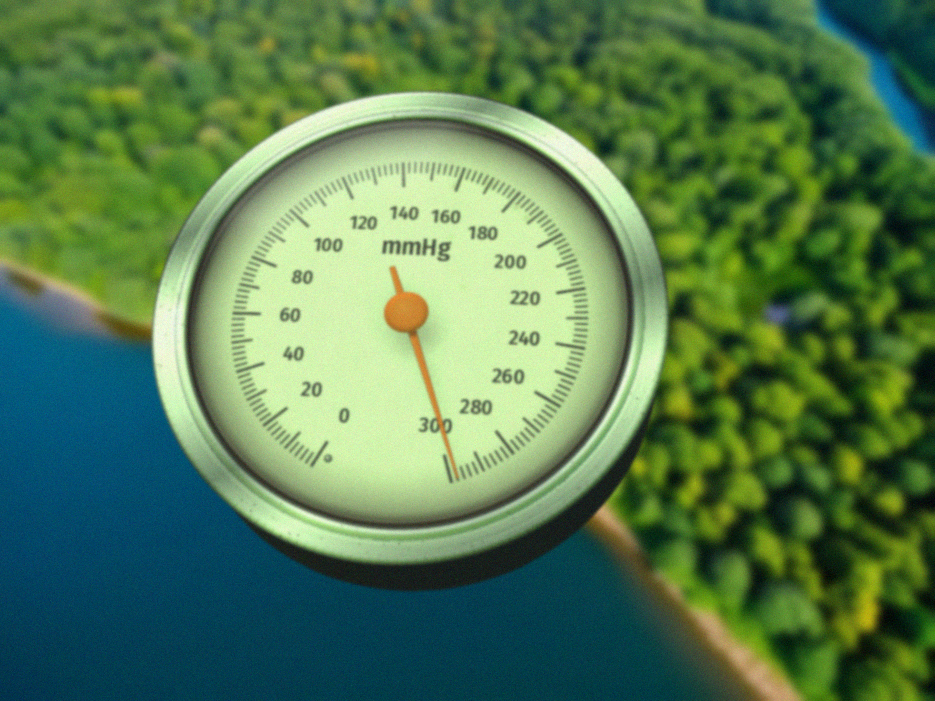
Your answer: **298** mmHg
